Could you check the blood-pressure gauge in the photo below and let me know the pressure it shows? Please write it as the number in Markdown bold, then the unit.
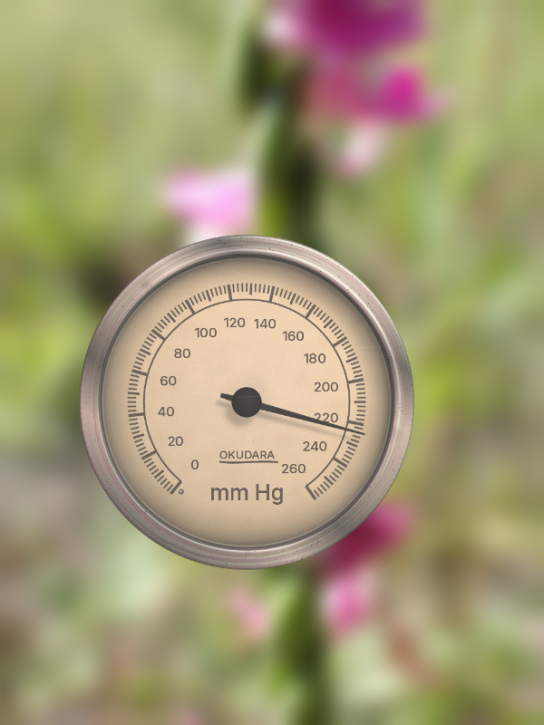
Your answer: **224** mmHg
